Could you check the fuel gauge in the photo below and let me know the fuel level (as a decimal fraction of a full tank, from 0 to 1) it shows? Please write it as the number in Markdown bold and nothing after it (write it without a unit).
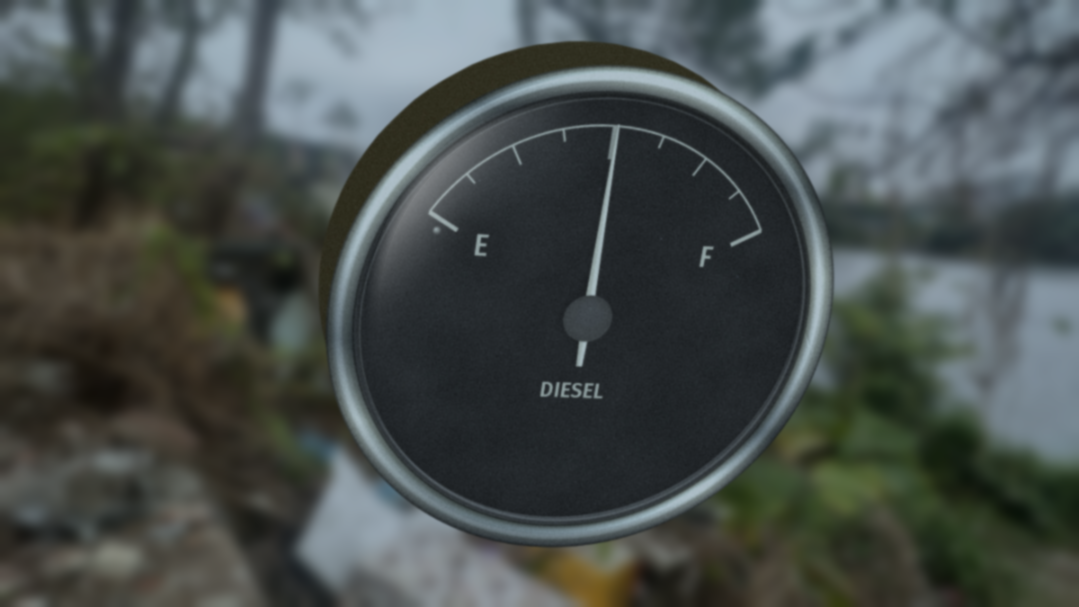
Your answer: **0.5**
